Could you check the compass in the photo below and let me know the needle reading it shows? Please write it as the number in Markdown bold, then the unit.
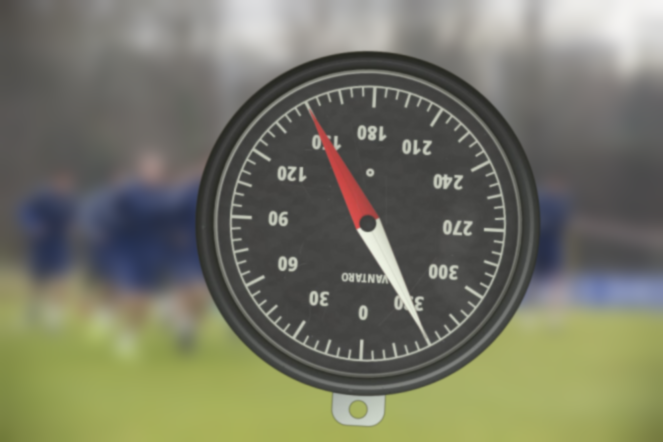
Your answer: **150** °
